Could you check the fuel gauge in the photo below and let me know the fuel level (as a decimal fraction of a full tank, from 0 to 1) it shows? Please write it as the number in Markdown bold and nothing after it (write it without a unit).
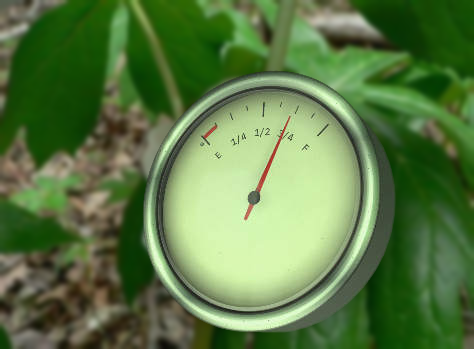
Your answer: **0.75**
